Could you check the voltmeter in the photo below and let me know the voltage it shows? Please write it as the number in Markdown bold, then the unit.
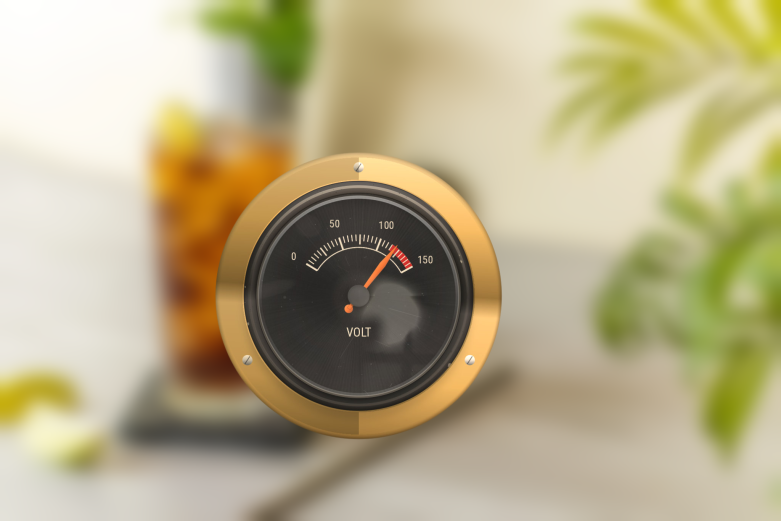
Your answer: **120** V
